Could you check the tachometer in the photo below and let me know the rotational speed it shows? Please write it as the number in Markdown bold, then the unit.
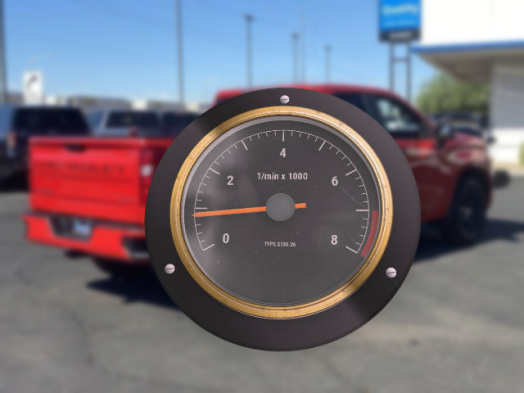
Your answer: **800** rpm
